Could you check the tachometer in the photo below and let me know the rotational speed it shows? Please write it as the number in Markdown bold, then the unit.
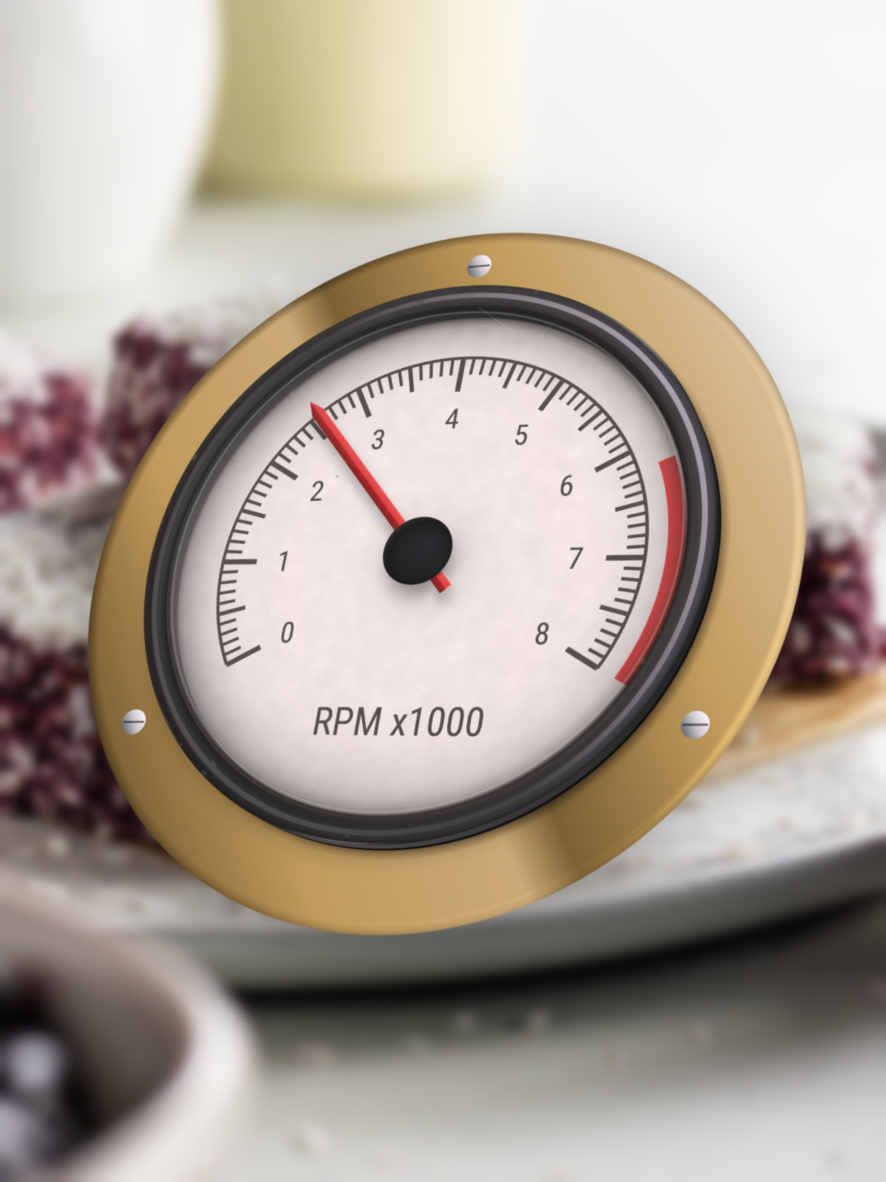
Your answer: **2600** rpm
